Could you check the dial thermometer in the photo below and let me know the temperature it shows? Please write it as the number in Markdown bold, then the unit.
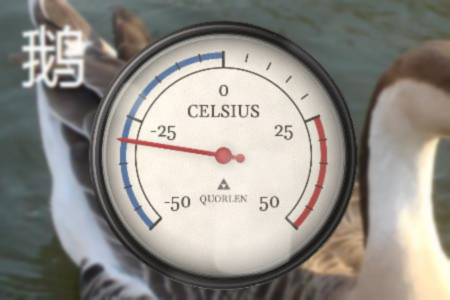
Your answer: **-30** °C
